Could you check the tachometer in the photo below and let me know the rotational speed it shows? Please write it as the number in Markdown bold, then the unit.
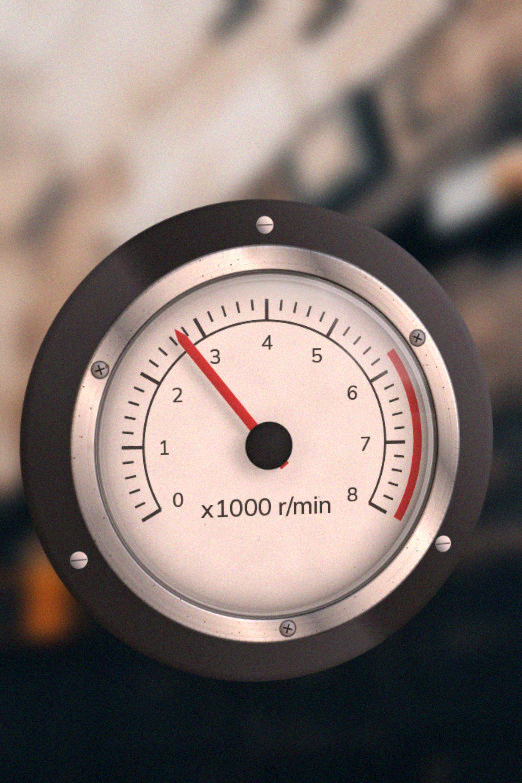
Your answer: **2700** rpm
